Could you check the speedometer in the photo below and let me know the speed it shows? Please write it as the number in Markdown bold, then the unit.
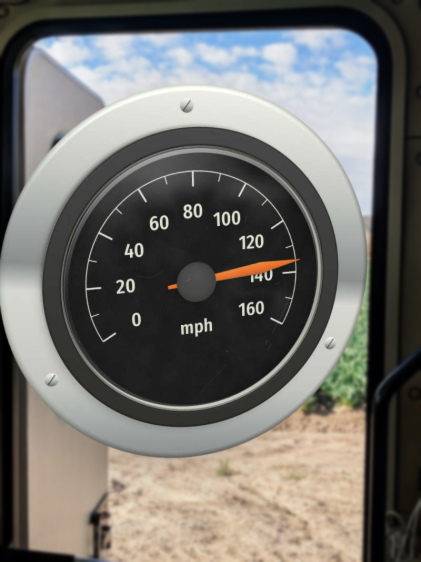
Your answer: **135** mph
